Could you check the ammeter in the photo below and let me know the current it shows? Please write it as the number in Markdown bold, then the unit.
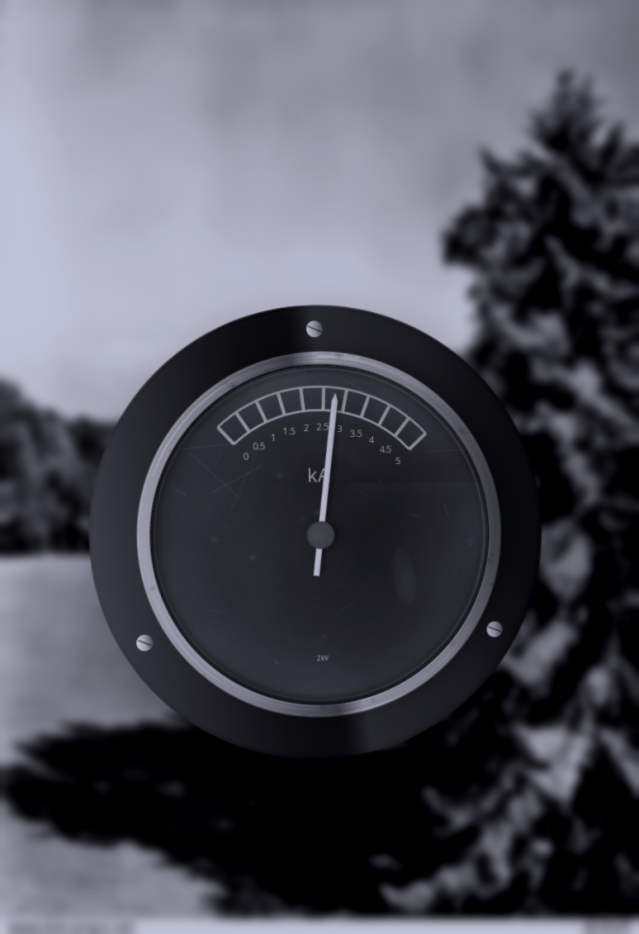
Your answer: **2.75** kA
